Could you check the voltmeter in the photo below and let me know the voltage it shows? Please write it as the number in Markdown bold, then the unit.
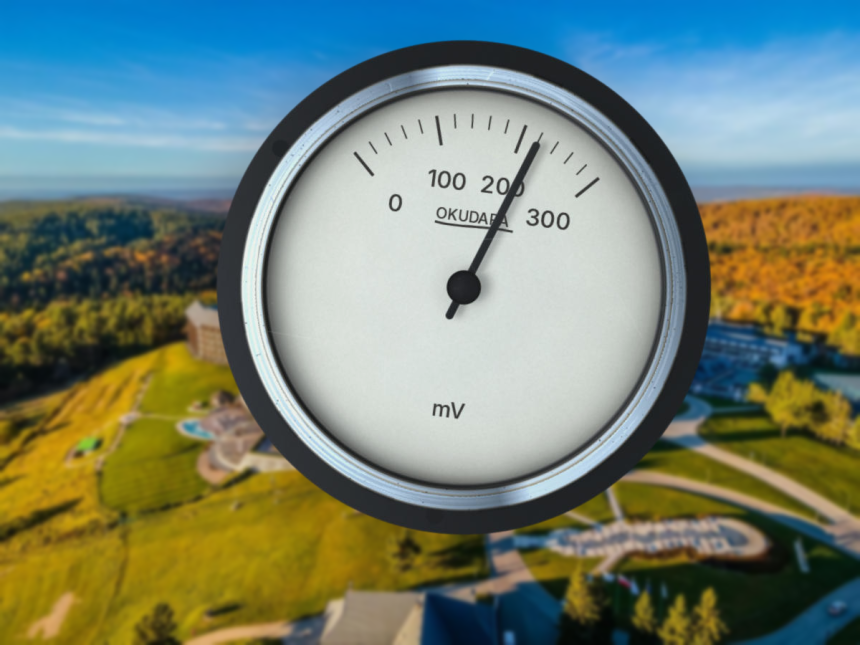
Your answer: **220** mV
